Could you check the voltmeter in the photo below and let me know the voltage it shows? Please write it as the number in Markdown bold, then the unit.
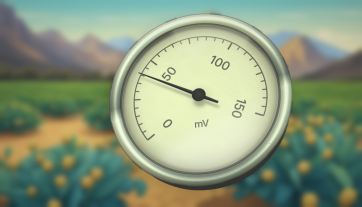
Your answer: **40** mV
